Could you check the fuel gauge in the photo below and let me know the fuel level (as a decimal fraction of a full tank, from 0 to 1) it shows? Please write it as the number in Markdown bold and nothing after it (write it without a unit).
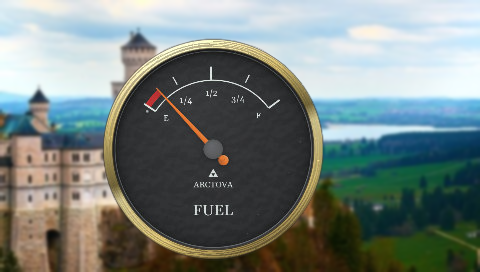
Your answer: **0.125**
